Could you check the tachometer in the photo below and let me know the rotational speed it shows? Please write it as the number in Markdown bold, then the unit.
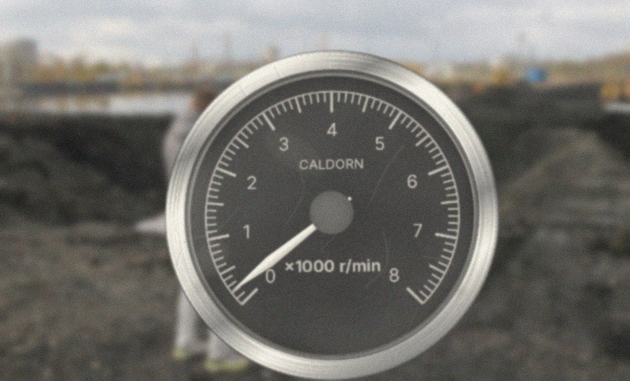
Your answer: **200** rpm
